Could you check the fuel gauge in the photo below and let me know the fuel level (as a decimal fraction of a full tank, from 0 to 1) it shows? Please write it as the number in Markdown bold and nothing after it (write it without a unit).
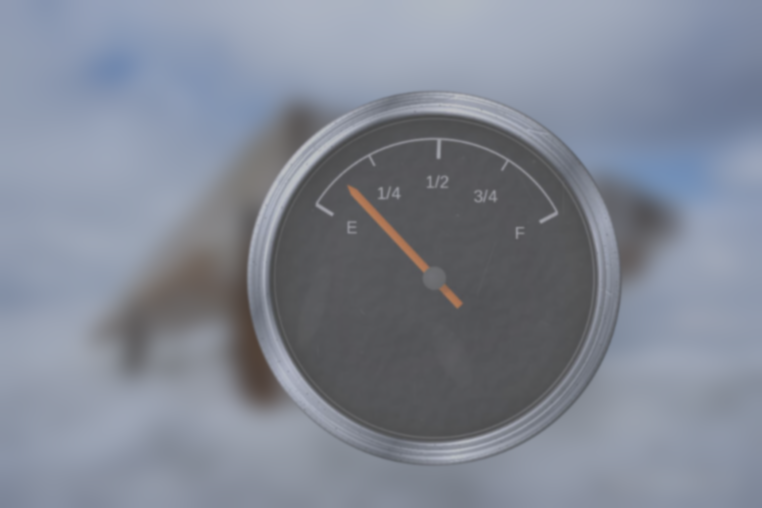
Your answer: **0.125**
